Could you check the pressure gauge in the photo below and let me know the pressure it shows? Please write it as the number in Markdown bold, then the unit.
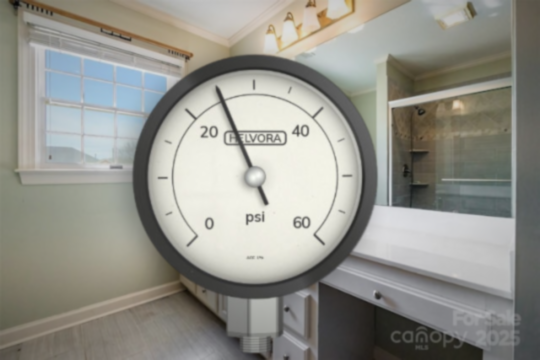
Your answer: **25** psi
